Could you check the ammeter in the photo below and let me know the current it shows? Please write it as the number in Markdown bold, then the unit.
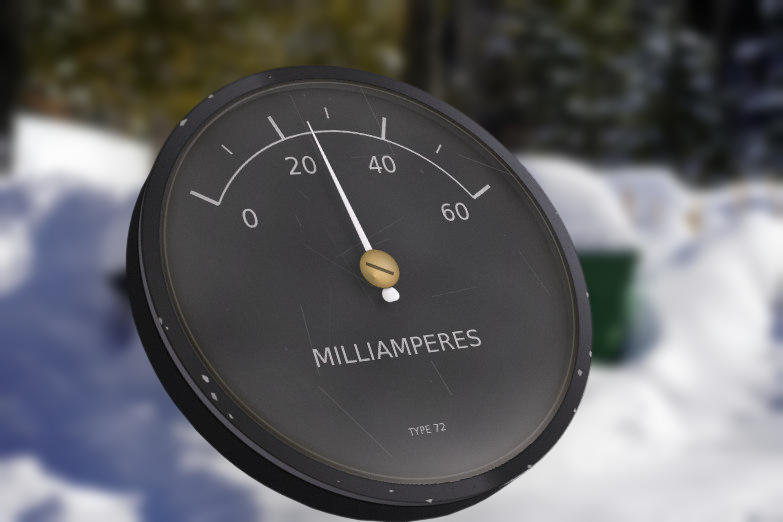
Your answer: **25** mA
